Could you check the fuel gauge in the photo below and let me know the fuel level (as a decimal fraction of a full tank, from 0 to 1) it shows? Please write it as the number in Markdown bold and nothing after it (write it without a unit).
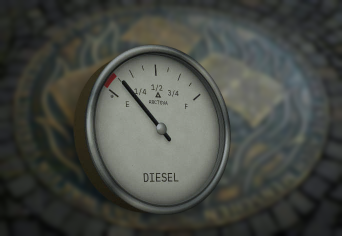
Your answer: **0.125**
